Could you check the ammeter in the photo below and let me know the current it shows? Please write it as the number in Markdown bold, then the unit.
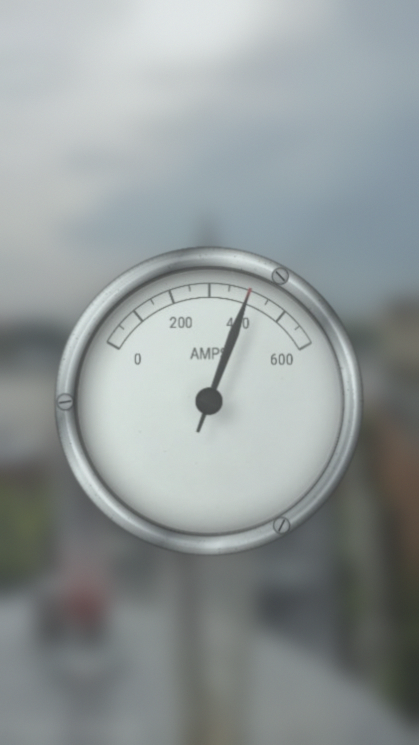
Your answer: **400** A
